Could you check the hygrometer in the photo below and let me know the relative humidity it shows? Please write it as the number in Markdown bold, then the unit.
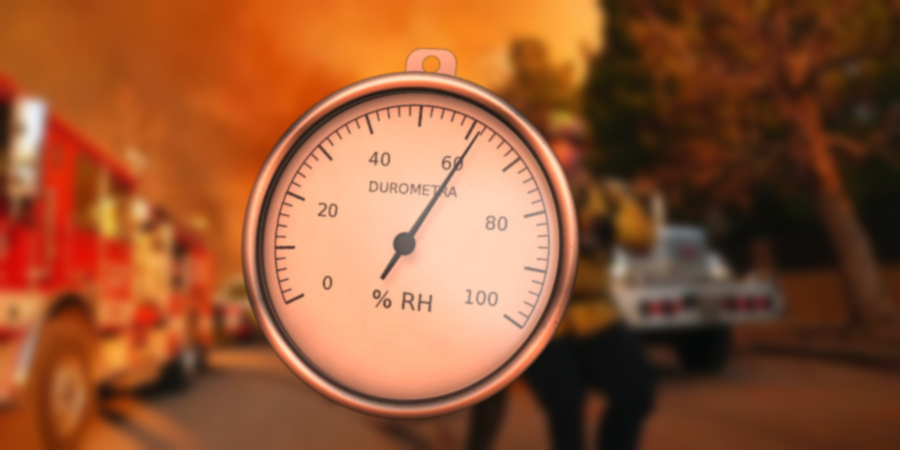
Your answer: **62** %
